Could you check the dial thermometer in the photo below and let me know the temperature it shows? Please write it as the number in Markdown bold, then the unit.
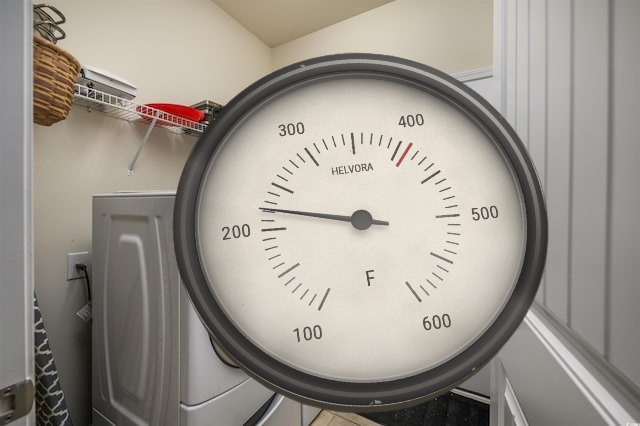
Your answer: **220** °F
